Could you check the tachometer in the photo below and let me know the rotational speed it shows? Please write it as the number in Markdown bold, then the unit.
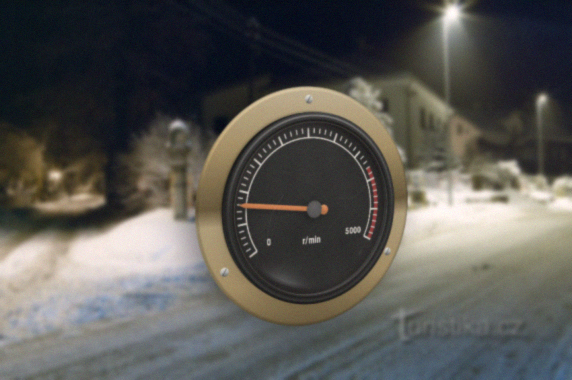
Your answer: **800** rpm
